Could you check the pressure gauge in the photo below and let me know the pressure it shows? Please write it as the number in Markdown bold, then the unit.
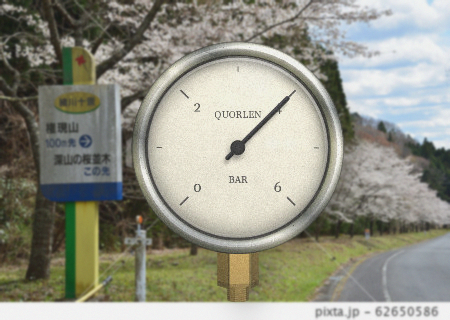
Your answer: **4** bar
